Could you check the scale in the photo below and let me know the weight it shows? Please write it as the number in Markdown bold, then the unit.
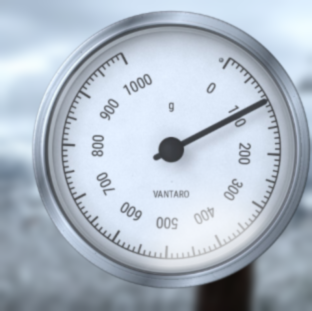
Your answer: **100** g
